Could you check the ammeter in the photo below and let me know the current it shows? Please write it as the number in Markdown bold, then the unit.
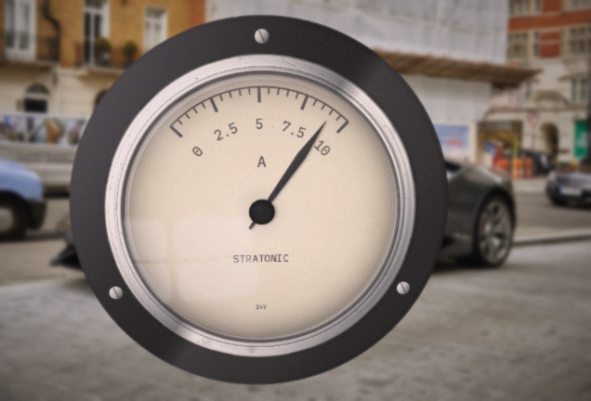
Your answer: **9** A
